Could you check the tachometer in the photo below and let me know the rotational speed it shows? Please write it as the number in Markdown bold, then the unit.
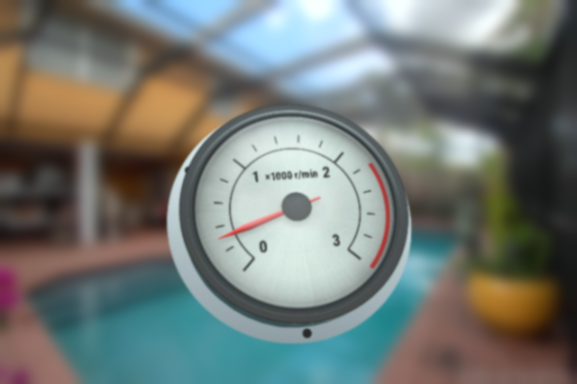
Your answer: **300** rpm
